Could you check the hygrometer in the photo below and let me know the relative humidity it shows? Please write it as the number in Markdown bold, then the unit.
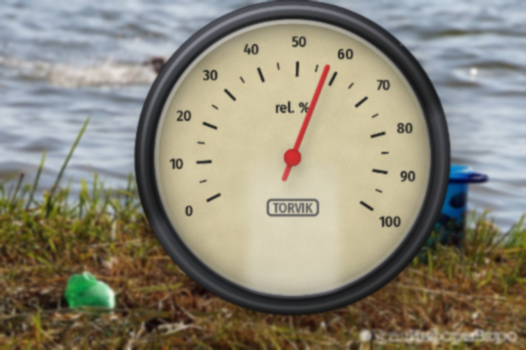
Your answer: **57.5** %
